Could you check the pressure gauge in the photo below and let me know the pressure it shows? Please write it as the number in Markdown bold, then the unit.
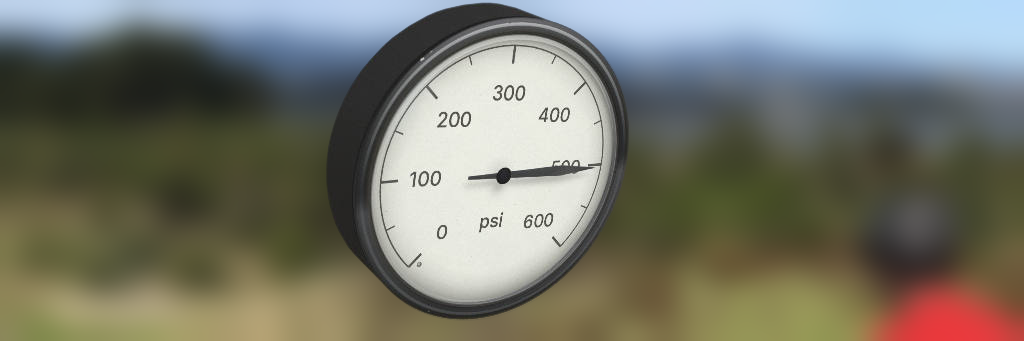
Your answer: **500** psi
